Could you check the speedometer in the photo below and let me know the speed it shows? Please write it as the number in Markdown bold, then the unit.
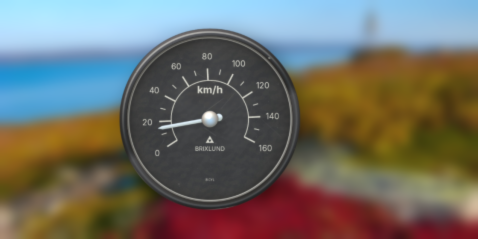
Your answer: **15** km/h
